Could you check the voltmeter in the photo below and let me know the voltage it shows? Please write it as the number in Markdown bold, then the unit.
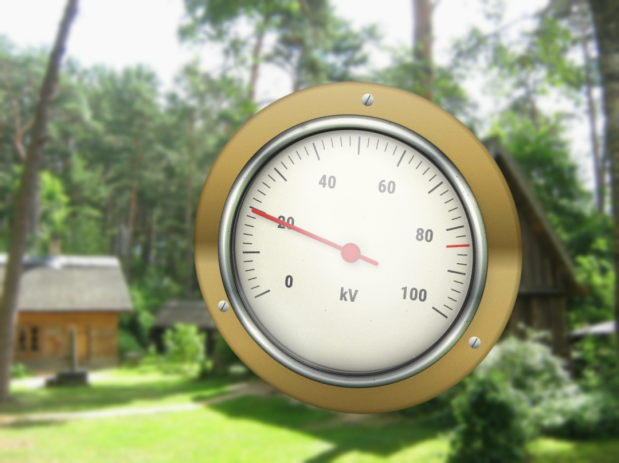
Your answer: **20** kV
